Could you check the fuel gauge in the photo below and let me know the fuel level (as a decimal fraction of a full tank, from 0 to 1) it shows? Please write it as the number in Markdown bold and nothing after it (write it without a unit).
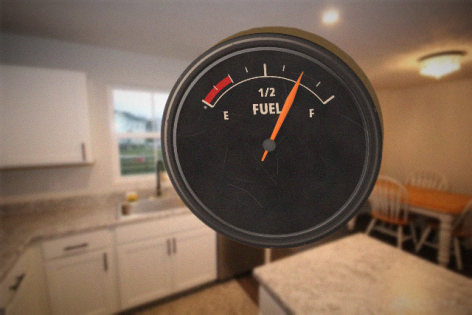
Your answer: **0.75**
